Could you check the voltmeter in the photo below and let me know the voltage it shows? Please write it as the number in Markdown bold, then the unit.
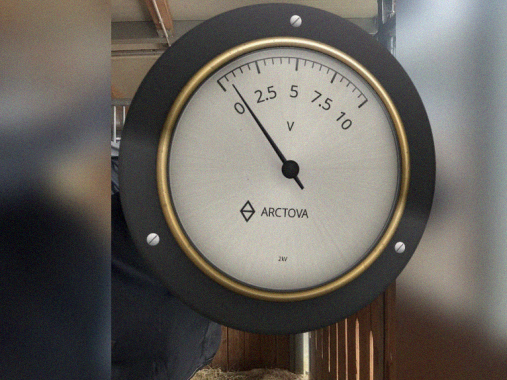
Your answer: **0.5** V
